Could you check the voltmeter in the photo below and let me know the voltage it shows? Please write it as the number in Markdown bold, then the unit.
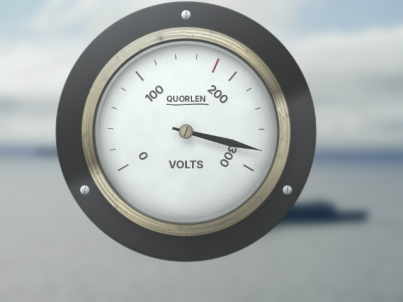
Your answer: **280** V
